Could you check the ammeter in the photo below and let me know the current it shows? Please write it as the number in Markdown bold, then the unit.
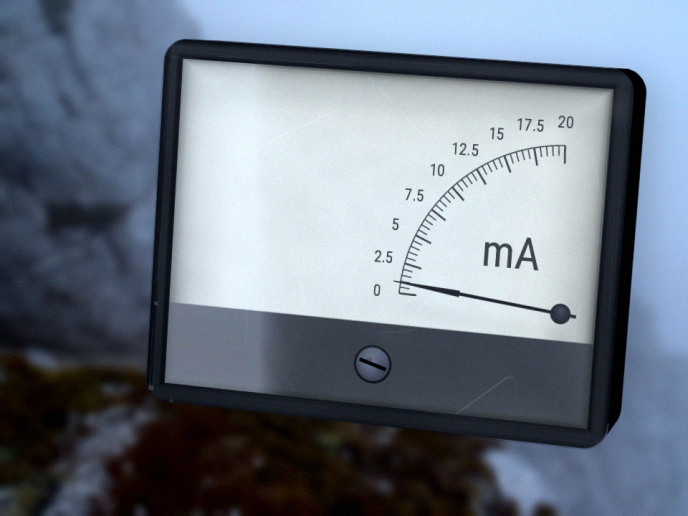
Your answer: **1** mA
